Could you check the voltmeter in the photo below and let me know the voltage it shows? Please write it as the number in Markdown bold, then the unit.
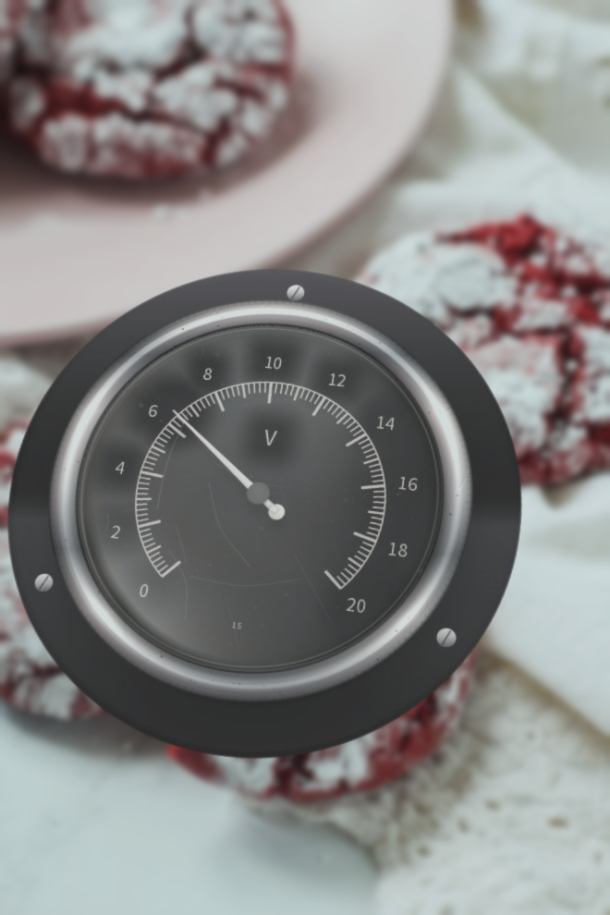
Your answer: **6.4** V
